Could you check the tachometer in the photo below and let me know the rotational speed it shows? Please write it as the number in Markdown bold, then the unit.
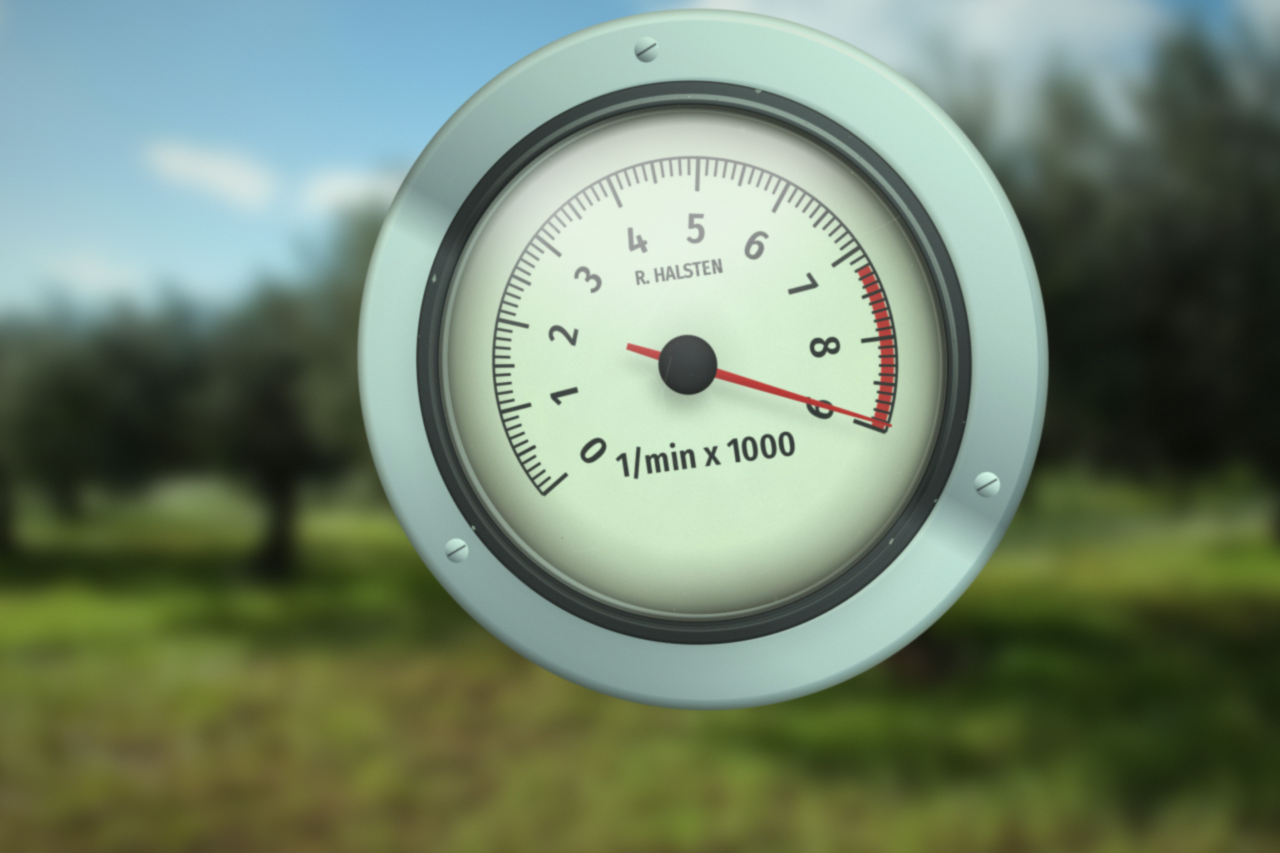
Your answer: **8900** rpm
